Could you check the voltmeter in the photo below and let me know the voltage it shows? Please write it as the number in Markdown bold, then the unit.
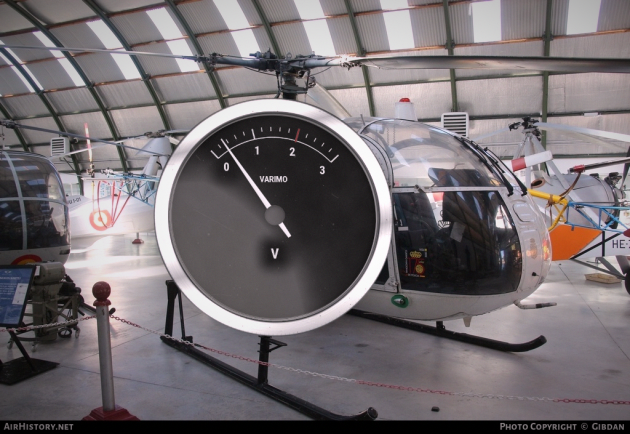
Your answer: **0.3** V
